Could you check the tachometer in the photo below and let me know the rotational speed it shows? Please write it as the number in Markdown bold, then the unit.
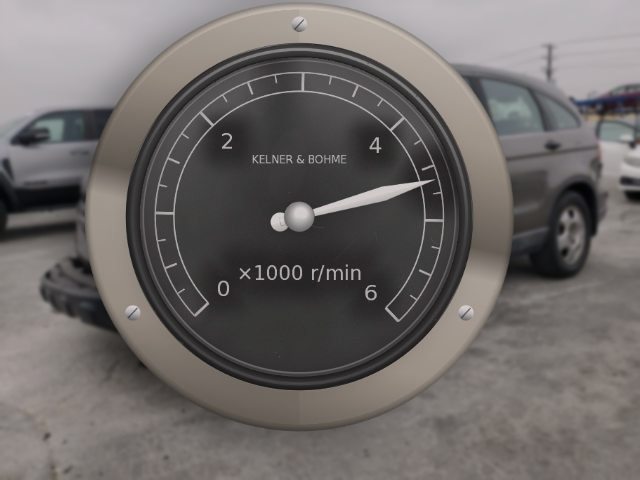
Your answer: **4625** rpm
